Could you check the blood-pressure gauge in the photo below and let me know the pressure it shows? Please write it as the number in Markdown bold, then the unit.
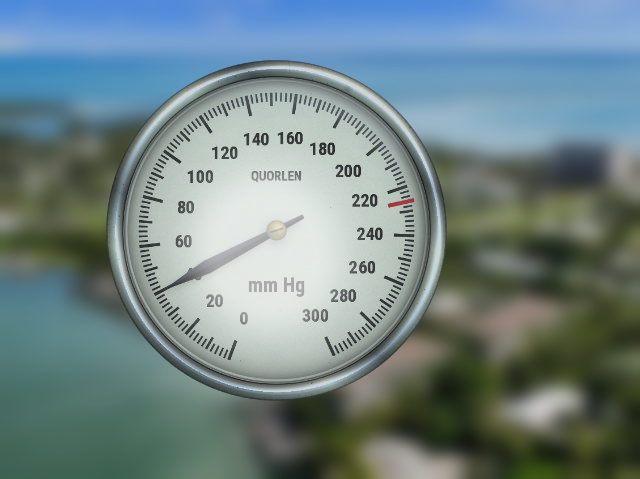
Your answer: **40** mmHg
